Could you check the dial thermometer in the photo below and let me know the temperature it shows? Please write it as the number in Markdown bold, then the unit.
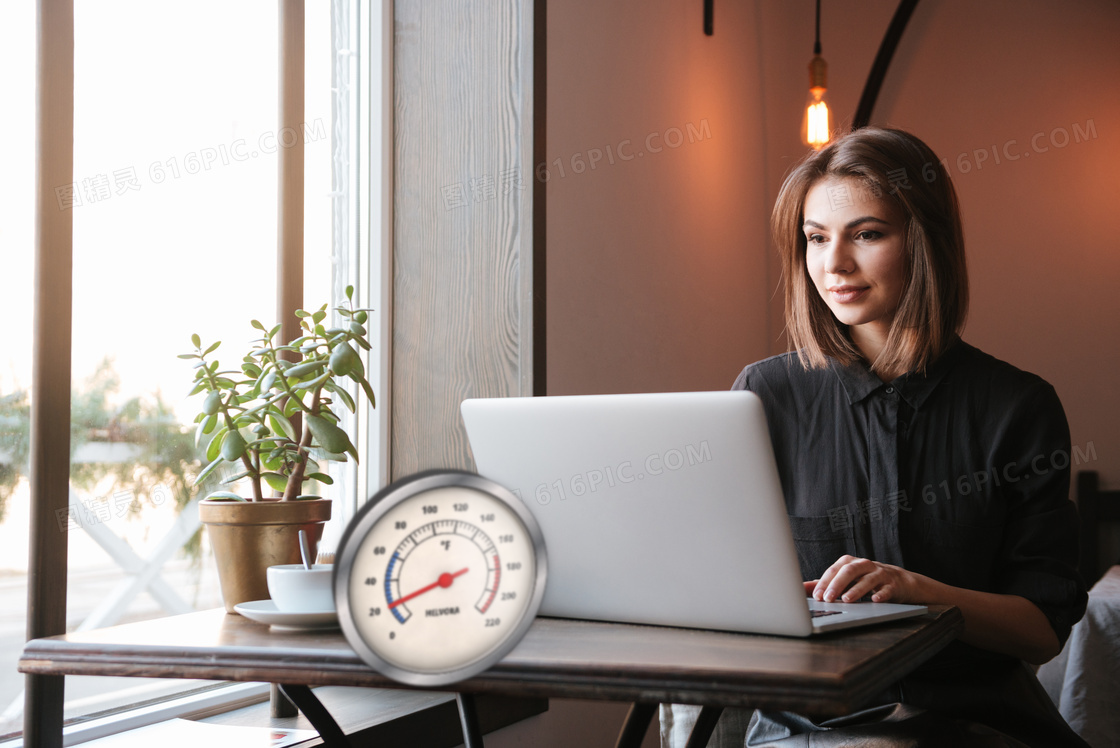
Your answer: **20** °F
